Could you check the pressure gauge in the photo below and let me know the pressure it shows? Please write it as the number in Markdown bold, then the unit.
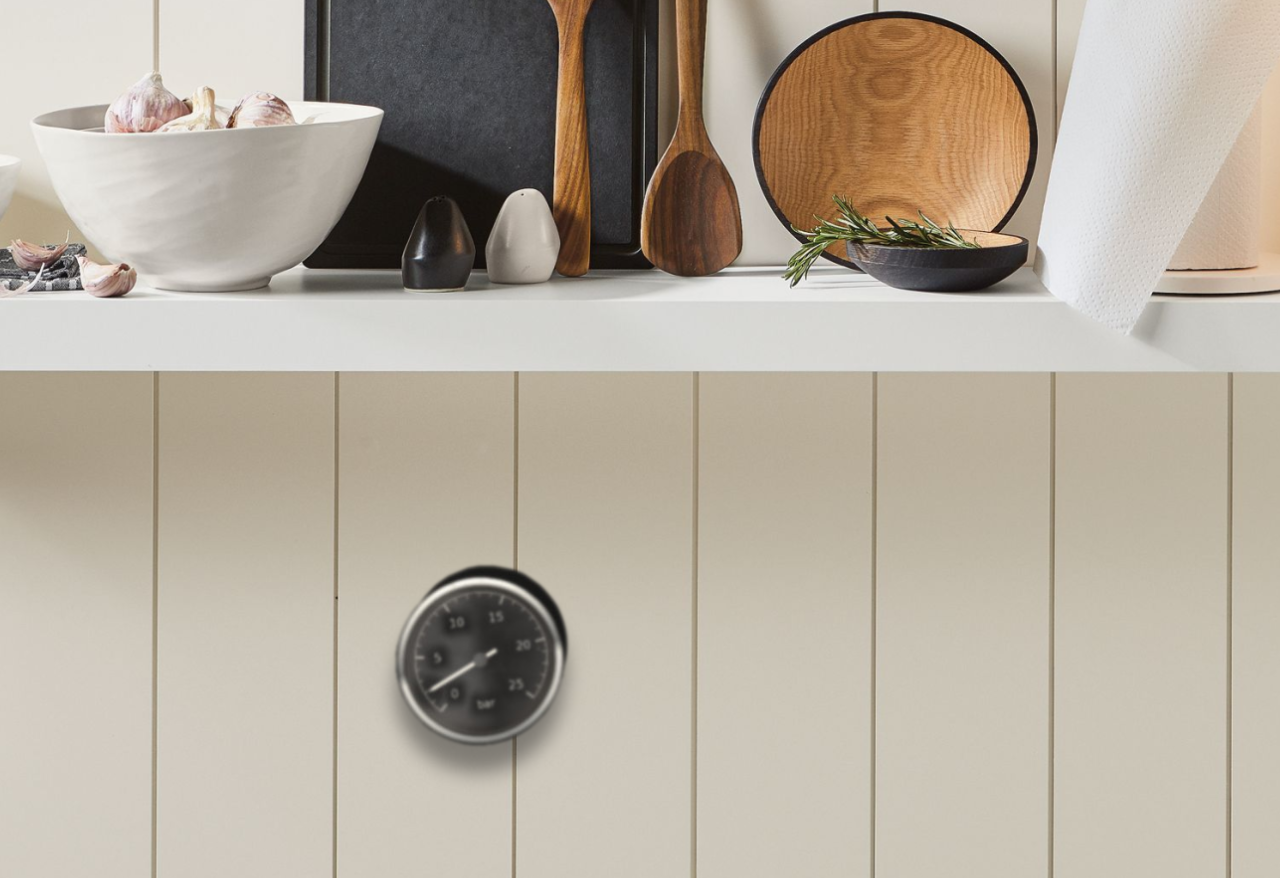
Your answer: **2** bar
